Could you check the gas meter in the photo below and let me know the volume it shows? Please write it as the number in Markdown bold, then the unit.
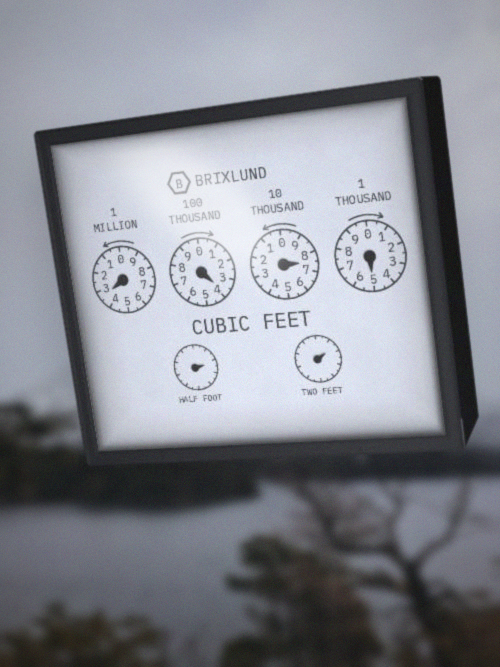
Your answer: **337500** ft³
